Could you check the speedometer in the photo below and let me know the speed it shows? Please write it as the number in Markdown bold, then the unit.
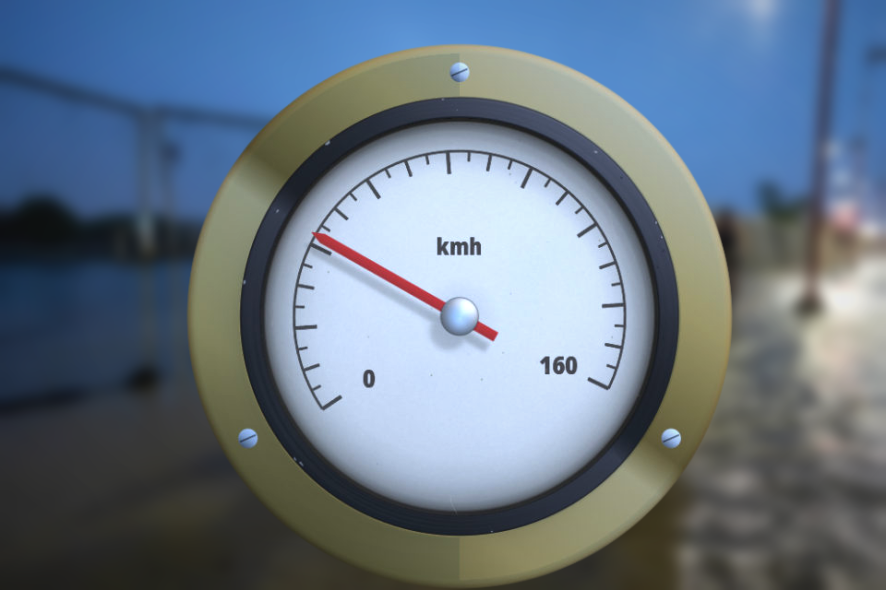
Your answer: **42.5** km/h
